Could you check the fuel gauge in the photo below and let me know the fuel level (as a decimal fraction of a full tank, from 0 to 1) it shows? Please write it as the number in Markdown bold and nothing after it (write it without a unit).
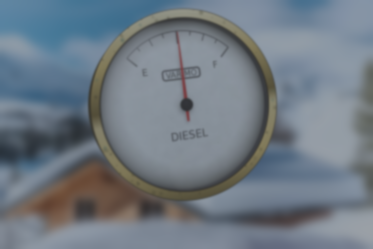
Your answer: **0.5**
